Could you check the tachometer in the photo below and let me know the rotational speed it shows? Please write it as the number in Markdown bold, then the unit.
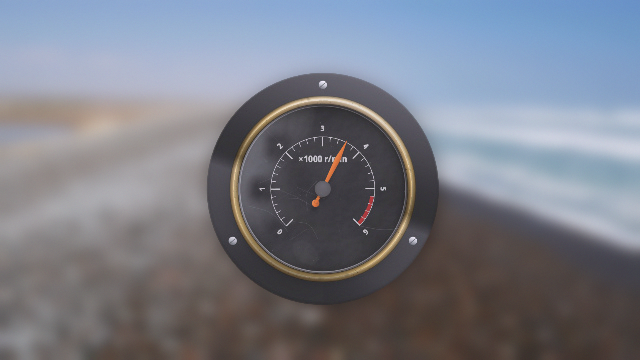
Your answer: **3600** rpm
